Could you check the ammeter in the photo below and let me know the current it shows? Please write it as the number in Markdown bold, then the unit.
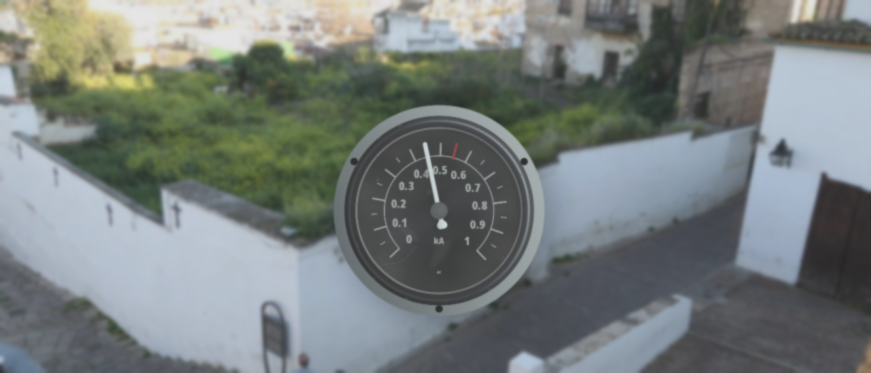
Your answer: **0.45** kA
